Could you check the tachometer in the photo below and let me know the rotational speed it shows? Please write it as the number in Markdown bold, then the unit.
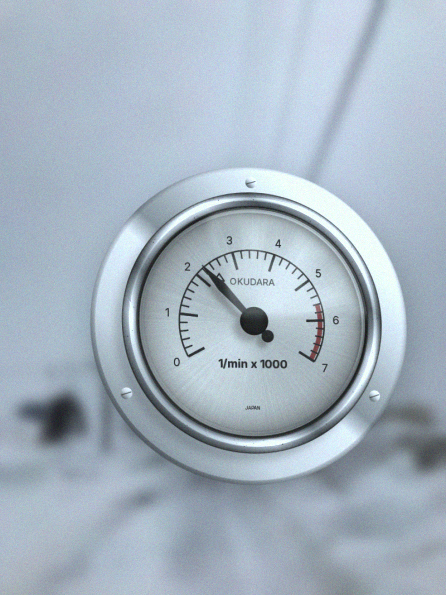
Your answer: **2200** rpm
